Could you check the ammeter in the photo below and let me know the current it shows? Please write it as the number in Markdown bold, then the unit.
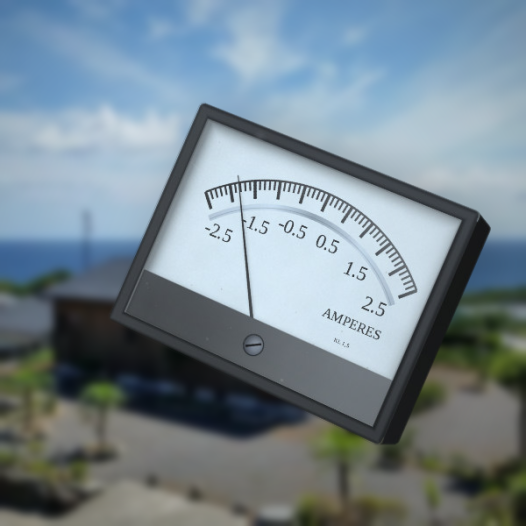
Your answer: **-1.8** A
